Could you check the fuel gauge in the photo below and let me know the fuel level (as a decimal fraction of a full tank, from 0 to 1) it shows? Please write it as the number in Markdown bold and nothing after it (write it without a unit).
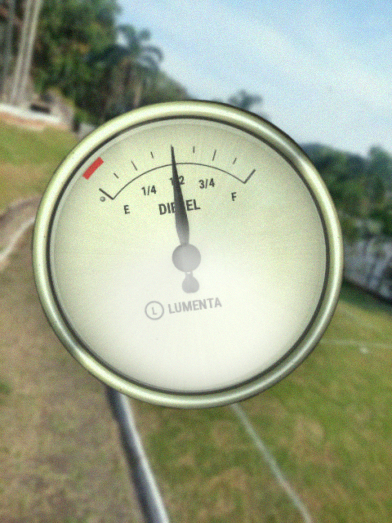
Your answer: **0.5**
